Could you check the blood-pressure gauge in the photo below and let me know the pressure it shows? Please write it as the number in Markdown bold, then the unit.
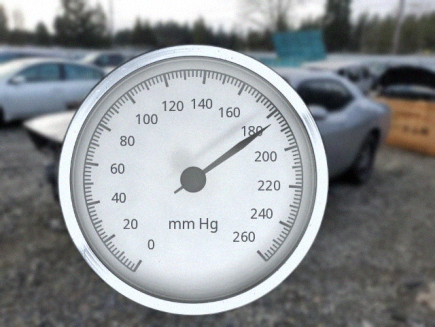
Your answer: **184** mmHg
